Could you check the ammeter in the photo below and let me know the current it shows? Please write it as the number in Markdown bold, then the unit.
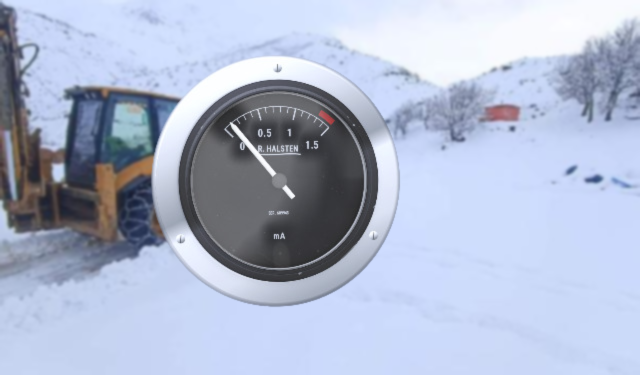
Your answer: **0.1** mA
